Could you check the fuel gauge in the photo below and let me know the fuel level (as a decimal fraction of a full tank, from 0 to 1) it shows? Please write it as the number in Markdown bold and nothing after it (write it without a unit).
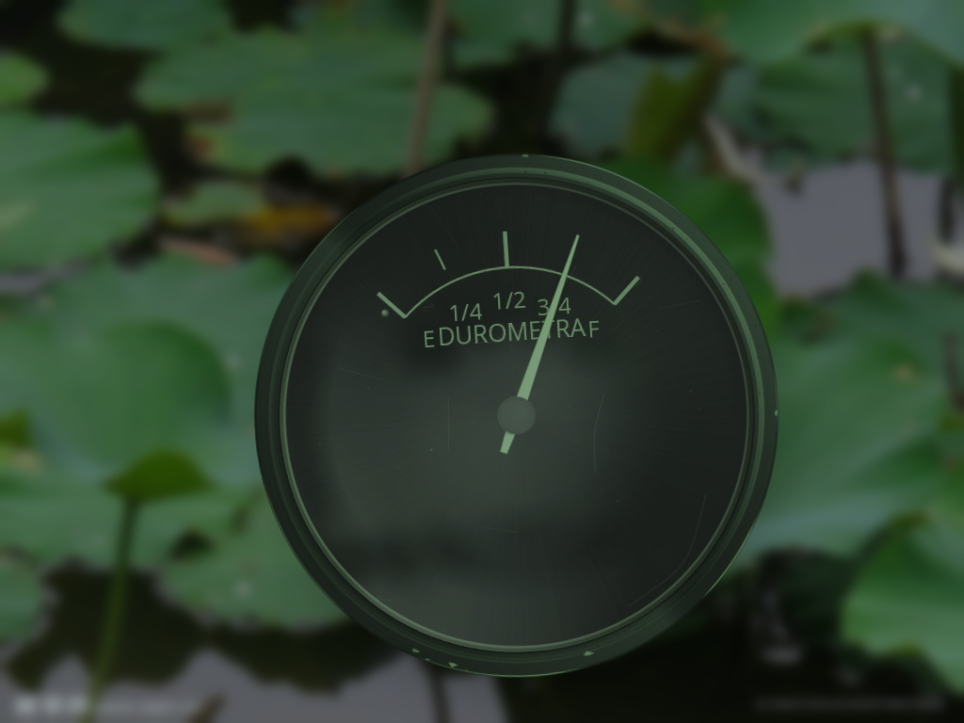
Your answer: **0.75**
